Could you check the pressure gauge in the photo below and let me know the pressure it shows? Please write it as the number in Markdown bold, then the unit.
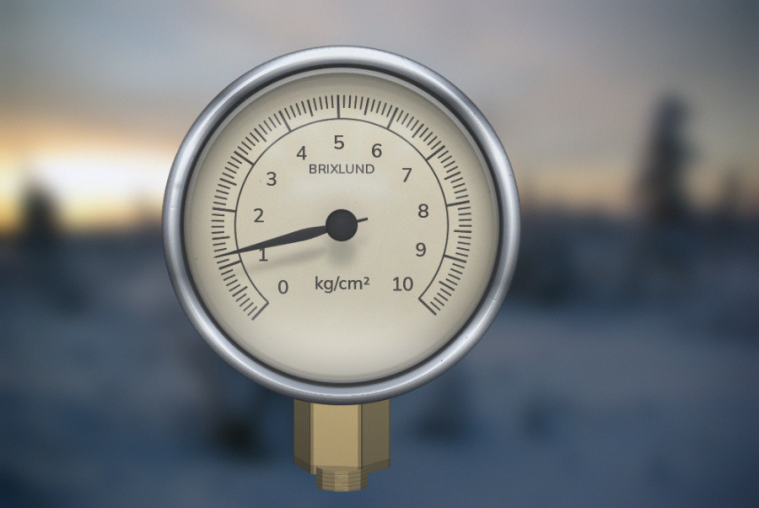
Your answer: **1.2** kg/cm²
